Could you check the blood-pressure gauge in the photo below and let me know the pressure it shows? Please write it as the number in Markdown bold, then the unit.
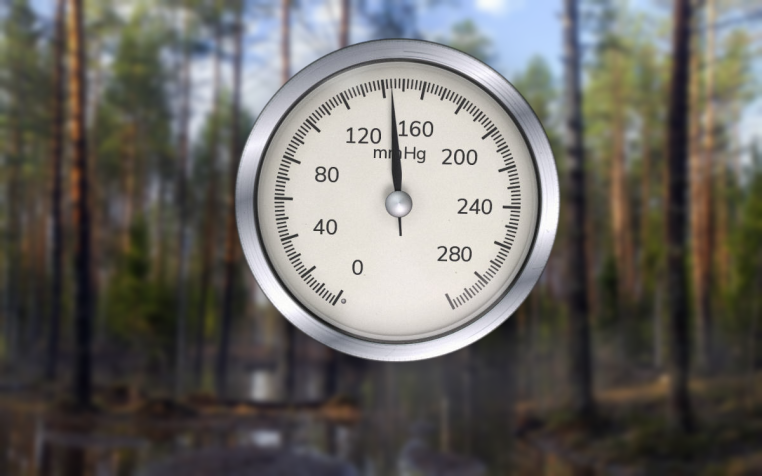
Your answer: **144** mmHg
